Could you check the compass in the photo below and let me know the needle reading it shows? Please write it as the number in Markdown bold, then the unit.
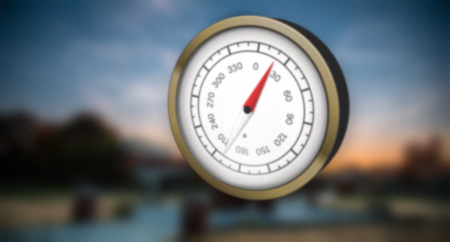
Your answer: **20** °
